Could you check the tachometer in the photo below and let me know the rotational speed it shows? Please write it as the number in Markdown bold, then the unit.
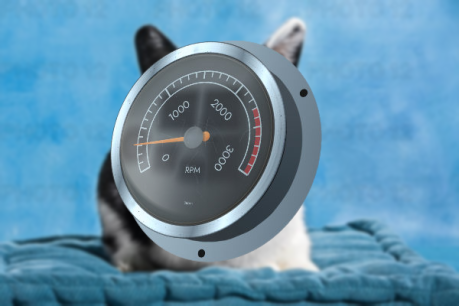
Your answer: **300** rpm
